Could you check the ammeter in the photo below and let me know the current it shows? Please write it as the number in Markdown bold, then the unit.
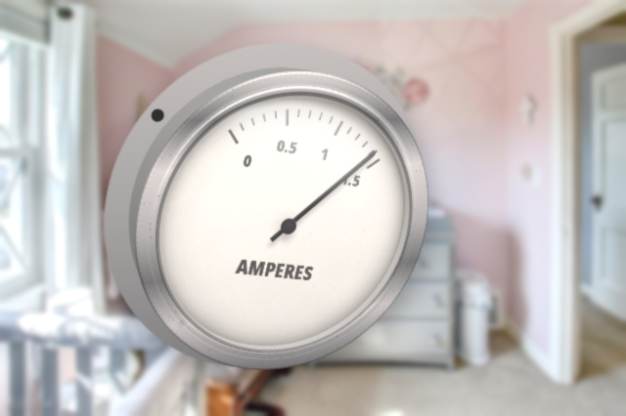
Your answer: **1.4** A
